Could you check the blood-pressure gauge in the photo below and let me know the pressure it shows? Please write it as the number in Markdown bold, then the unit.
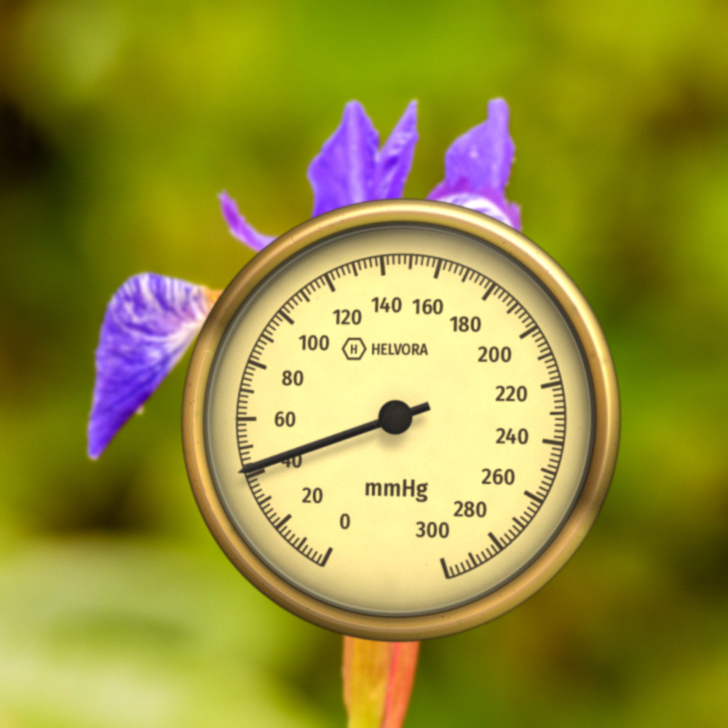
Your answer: **42** mmHg
